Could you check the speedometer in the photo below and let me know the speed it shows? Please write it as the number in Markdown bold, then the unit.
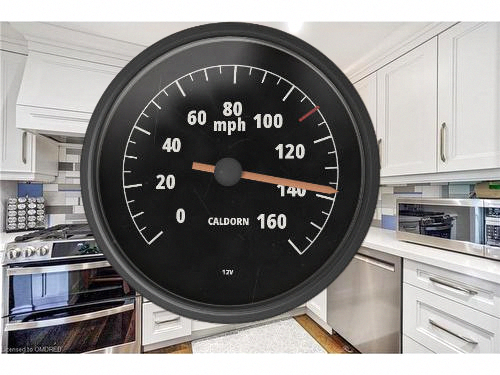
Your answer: **137.5** mph
